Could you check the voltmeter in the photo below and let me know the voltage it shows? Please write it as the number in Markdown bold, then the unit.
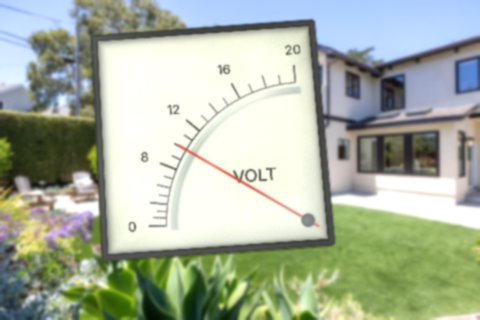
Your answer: **10** V
